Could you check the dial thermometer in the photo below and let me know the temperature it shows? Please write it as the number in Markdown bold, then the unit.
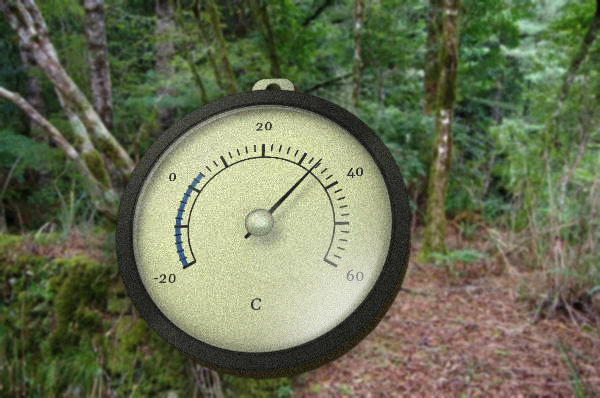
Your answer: **34** °C
